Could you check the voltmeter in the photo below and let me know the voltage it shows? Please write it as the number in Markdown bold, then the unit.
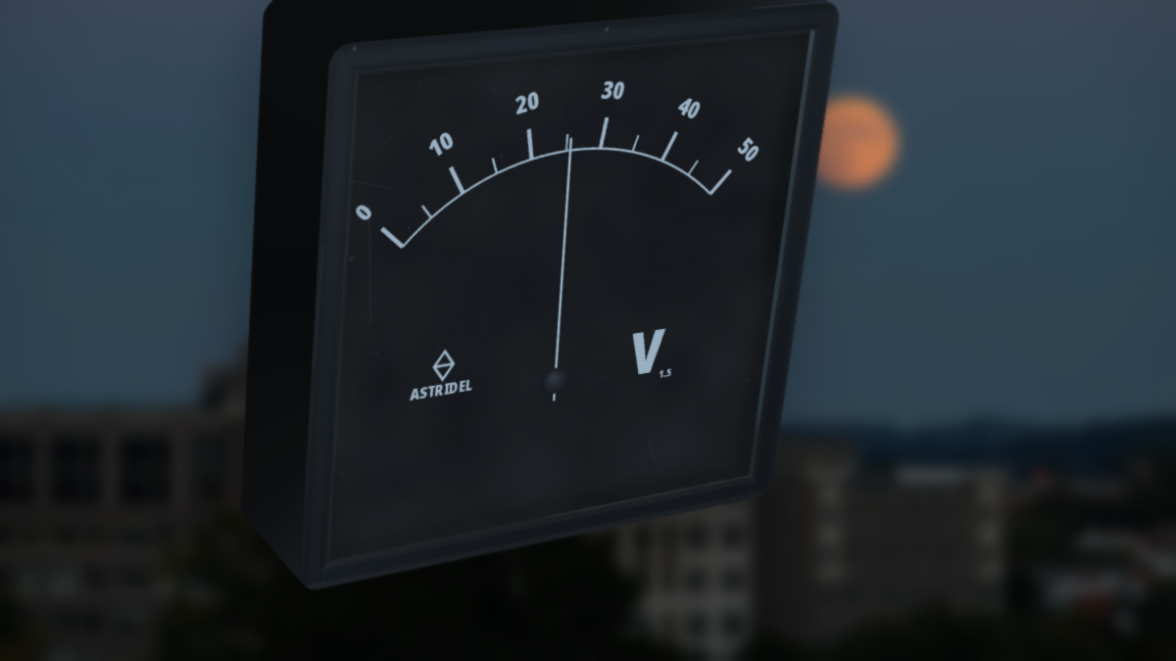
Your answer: **25** V
